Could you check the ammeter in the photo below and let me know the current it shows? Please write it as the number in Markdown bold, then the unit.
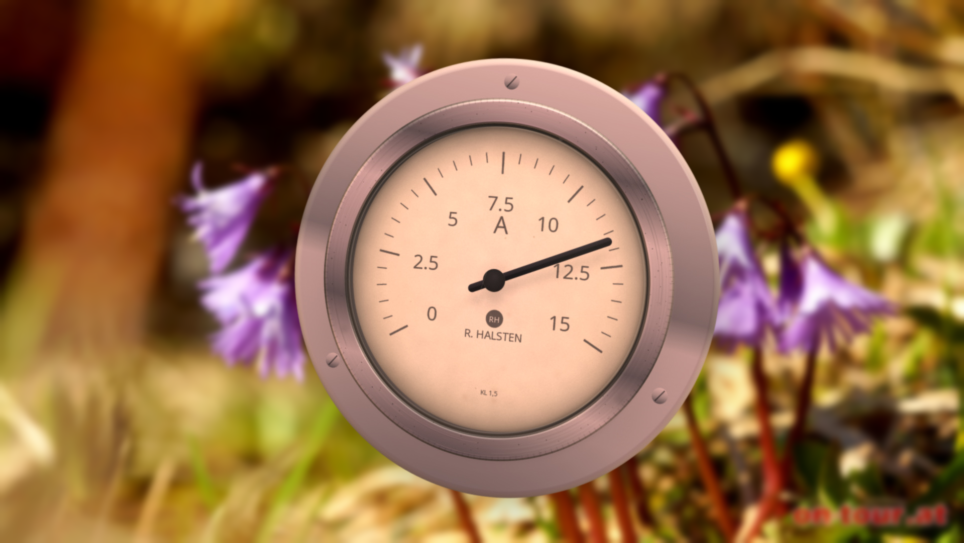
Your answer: **11.75** A
